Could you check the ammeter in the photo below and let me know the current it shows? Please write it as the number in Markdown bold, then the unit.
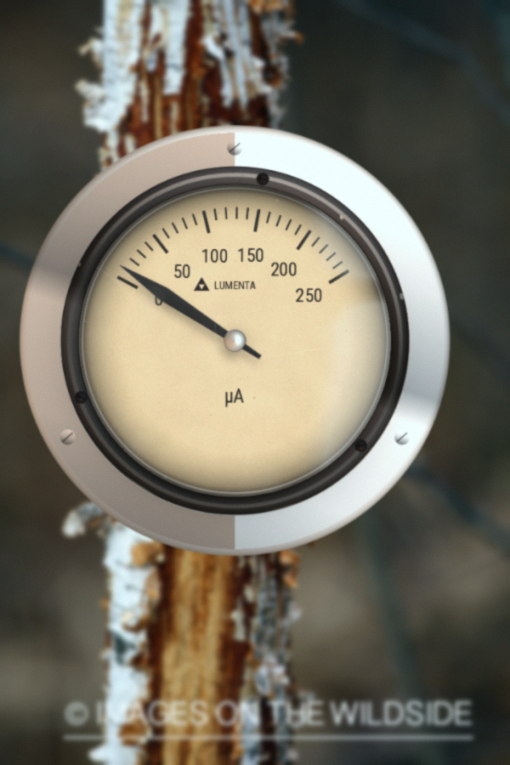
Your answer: **10** µA
